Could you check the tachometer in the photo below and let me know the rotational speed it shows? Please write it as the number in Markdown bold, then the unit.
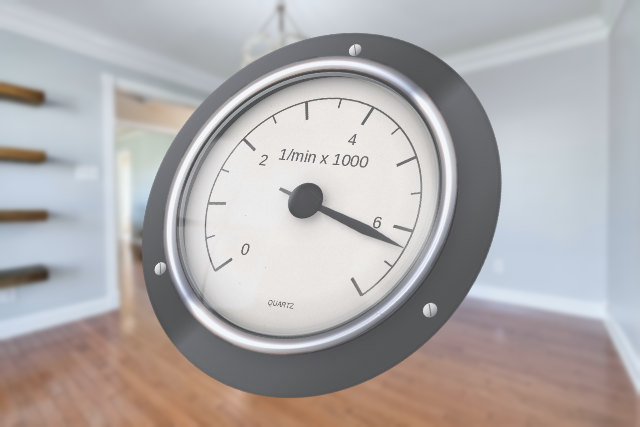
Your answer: **6250** rpm
